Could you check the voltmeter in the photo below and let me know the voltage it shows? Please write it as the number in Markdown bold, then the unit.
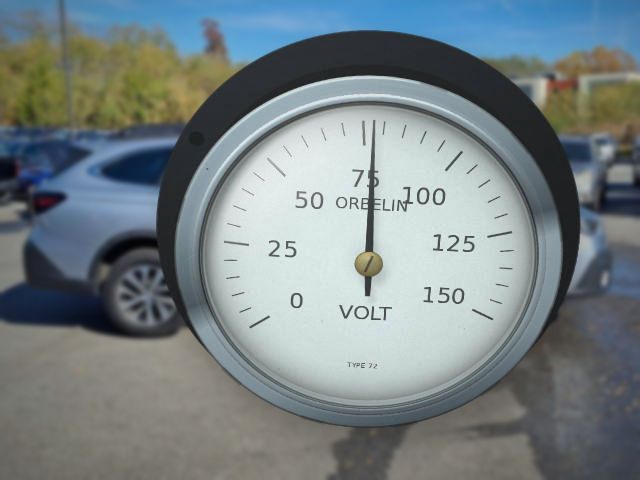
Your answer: **77.5** V
